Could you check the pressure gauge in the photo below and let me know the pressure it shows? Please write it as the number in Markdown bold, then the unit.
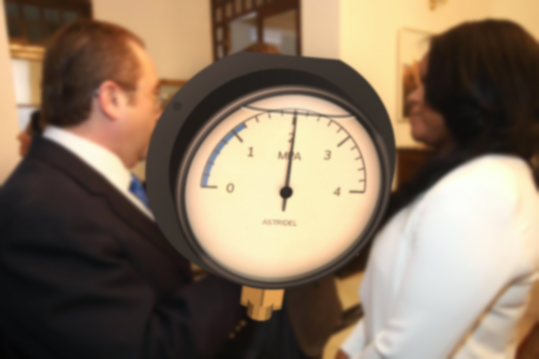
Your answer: **2** MPa
